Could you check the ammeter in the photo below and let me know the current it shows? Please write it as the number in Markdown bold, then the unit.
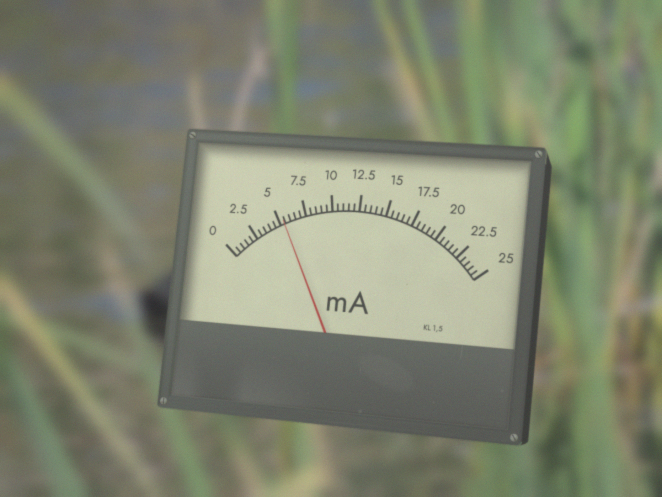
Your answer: **5.5** mA
